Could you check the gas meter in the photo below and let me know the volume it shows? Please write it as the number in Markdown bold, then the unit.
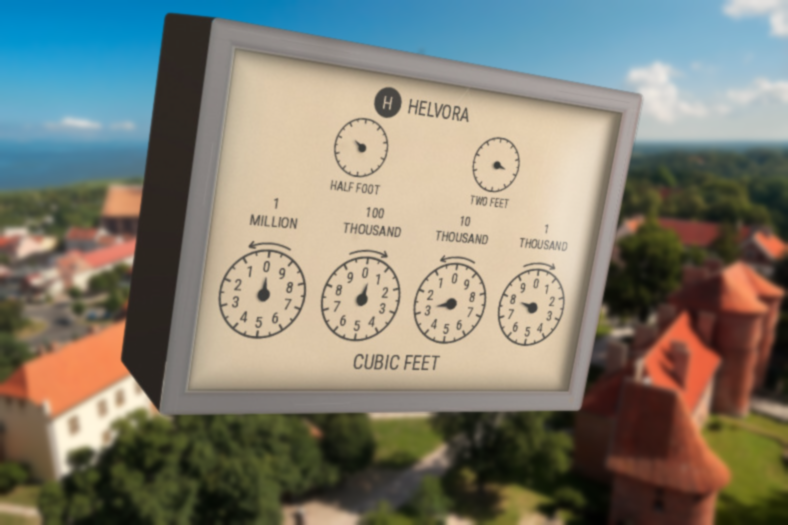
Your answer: **2800** ft³
